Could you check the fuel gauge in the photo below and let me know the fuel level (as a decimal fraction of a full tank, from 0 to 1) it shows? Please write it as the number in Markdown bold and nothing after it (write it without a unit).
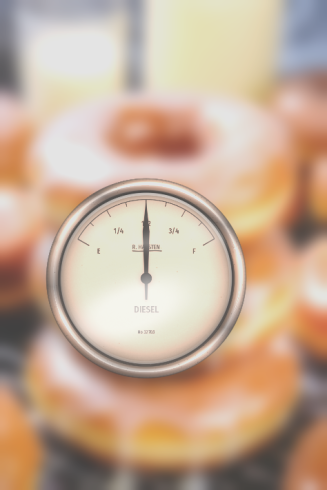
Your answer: **0.5**
